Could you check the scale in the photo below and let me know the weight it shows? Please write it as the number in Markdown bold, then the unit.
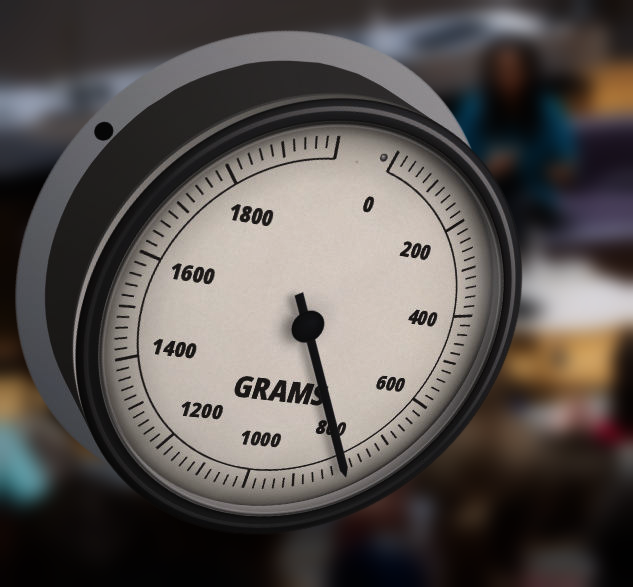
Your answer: **800** g
